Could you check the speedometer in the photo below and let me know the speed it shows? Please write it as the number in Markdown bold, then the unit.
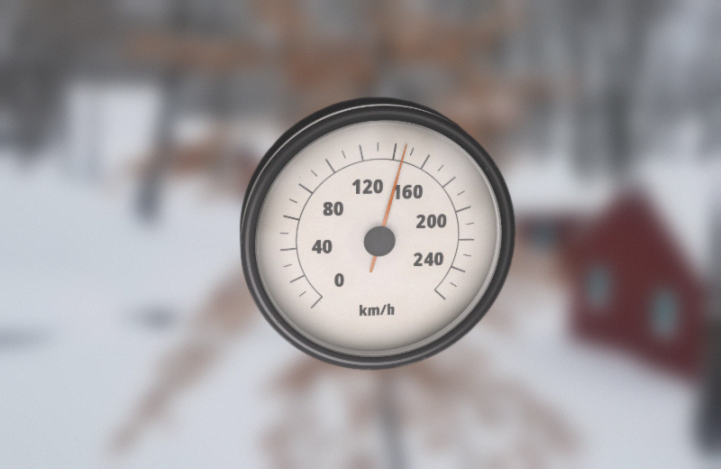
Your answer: **145** km/h
